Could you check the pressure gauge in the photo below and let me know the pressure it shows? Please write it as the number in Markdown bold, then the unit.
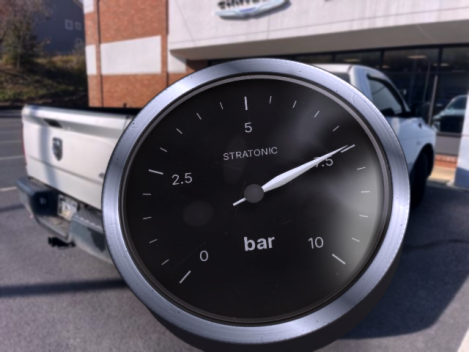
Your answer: **7.5** bar
